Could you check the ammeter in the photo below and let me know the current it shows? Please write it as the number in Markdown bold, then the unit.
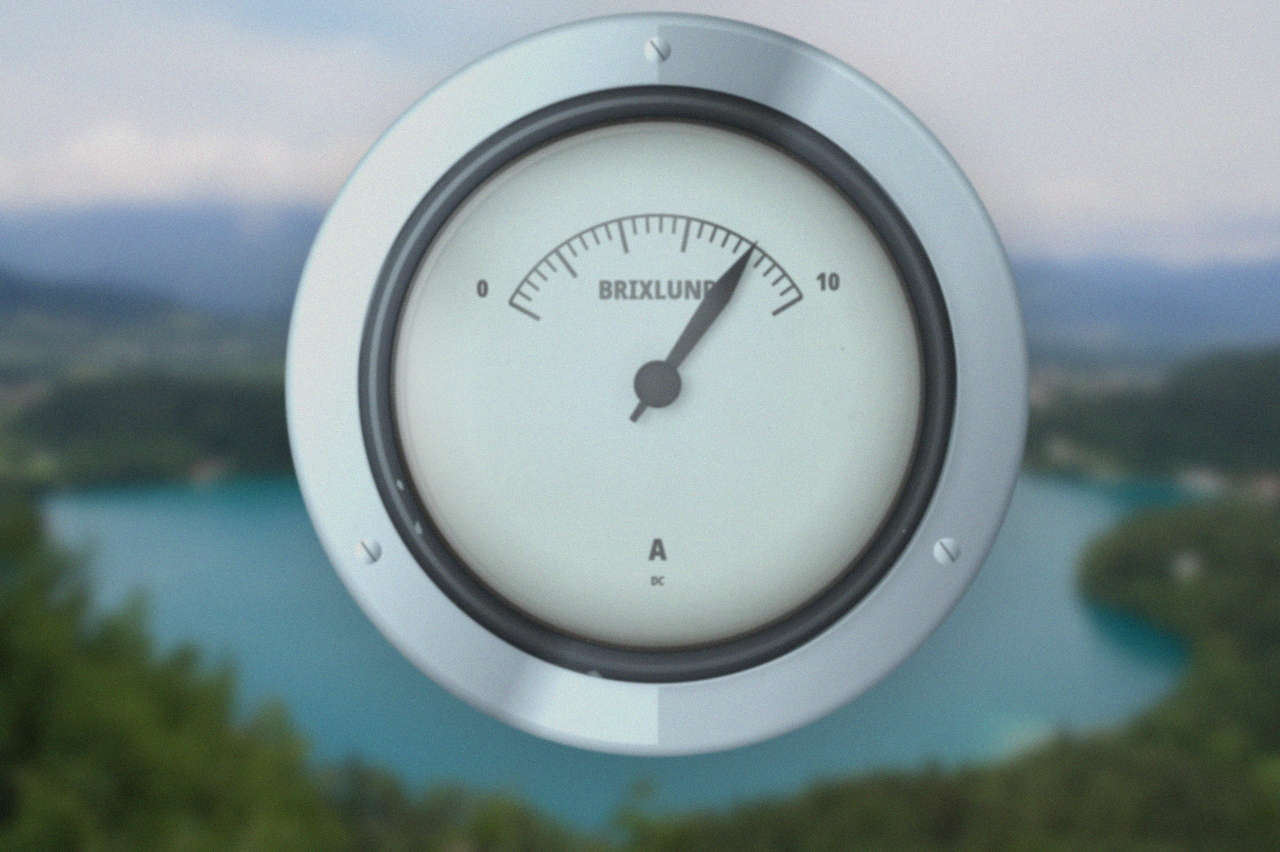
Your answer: **8** A
